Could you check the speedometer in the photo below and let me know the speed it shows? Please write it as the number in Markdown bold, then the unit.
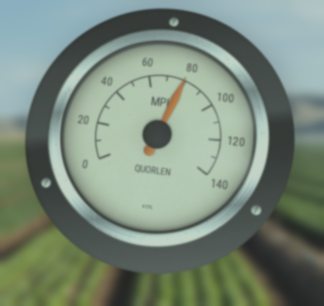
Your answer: **80** mph
